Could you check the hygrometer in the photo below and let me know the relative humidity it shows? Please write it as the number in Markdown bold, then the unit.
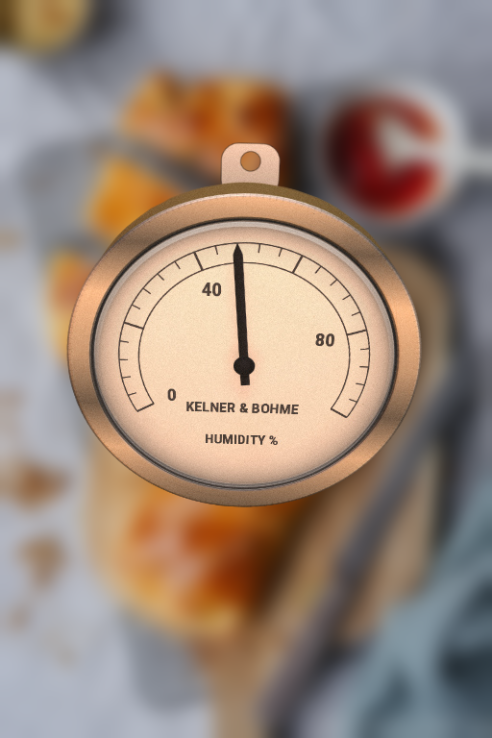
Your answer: **48** %
